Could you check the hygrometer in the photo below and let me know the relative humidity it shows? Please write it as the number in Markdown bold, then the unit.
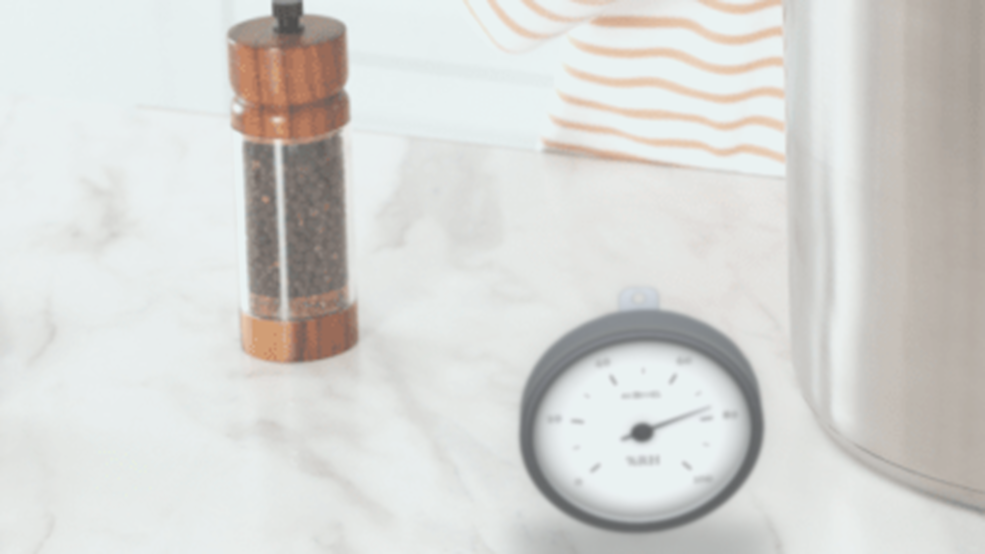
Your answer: **75** %
